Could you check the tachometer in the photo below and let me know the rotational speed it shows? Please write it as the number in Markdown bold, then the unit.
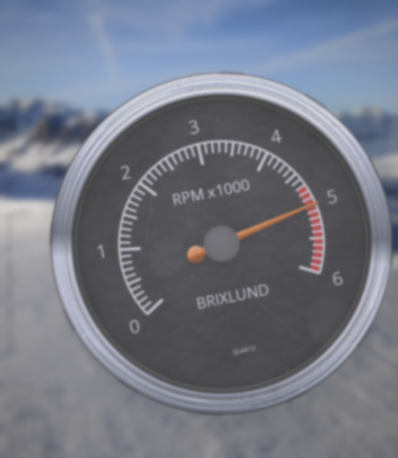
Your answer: **5000** rpm
